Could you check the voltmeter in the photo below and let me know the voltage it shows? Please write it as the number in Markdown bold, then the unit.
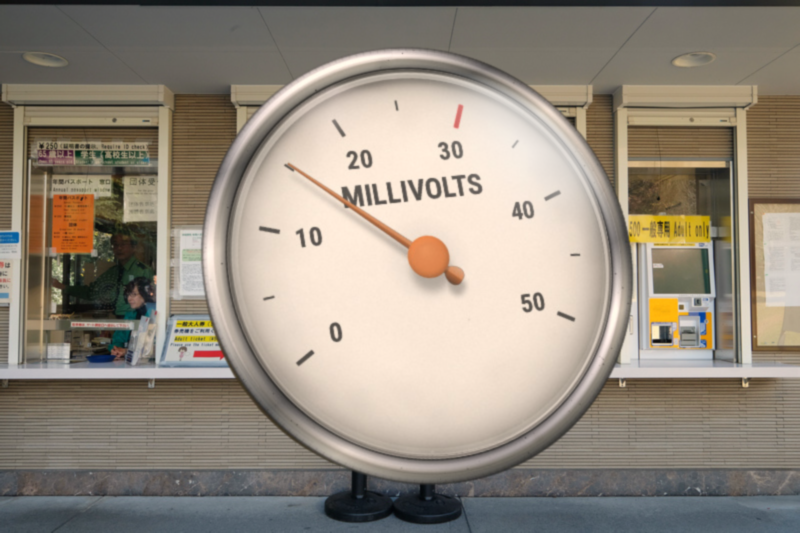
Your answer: **15** mV
